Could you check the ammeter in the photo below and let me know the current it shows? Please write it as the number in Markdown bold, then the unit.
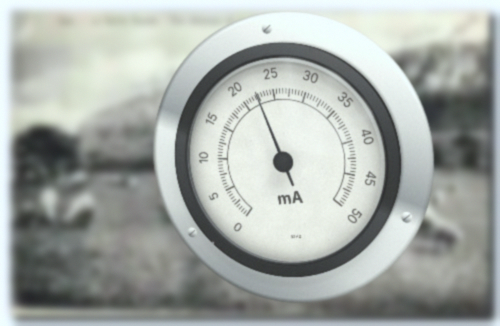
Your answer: **22.5** mA
